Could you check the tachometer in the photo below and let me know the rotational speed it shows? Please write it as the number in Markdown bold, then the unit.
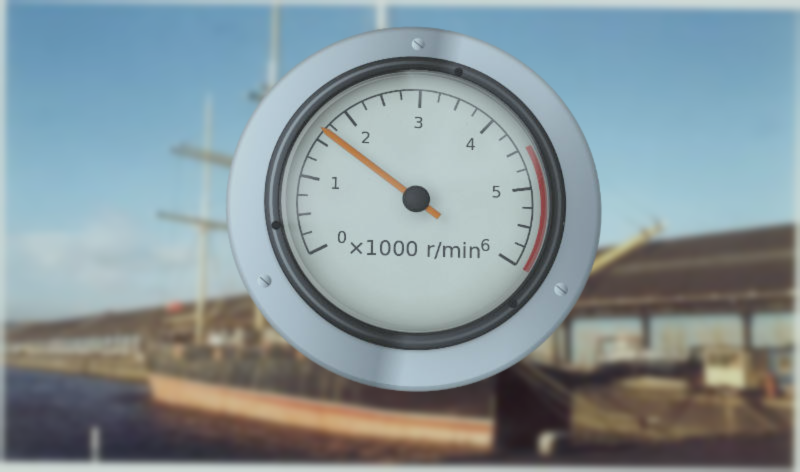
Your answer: **1625** rpm
